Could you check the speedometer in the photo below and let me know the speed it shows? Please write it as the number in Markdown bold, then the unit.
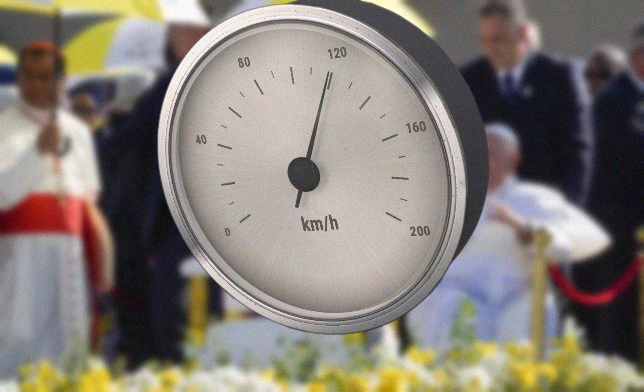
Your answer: **120** km/h
